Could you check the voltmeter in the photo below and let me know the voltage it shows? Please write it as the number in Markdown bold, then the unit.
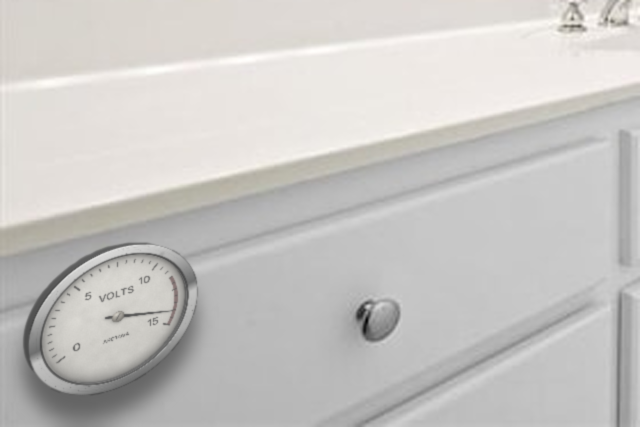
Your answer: **14** V
